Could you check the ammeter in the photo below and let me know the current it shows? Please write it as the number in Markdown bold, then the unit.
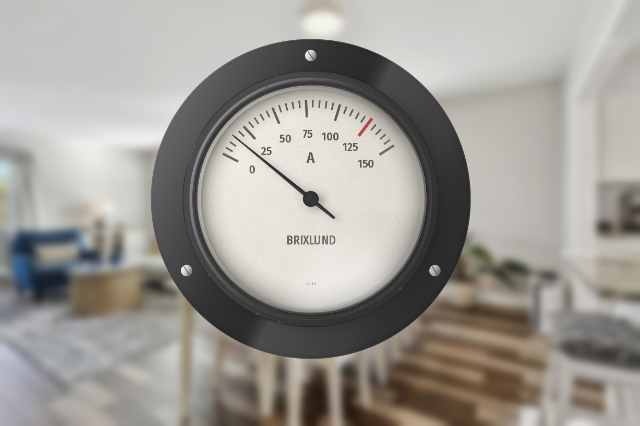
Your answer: **15** A
